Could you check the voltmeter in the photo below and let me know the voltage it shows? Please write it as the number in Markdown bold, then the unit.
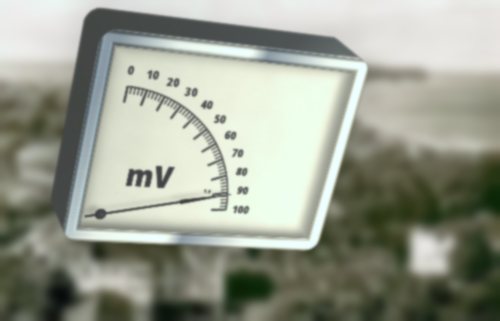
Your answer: **90** mV
